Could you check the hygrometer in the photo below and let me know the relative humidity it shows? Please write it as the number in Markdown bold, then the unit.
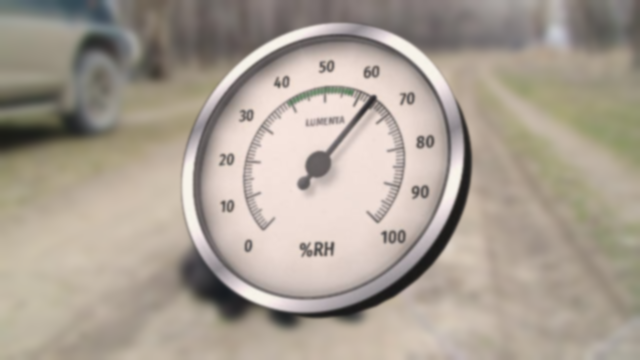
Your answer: **65** %
